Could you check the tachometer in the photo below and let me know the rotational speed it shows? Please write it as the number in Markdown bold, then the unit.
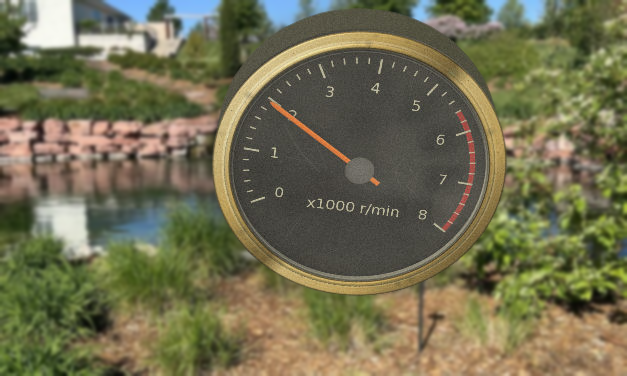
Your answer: **2000** rpm
